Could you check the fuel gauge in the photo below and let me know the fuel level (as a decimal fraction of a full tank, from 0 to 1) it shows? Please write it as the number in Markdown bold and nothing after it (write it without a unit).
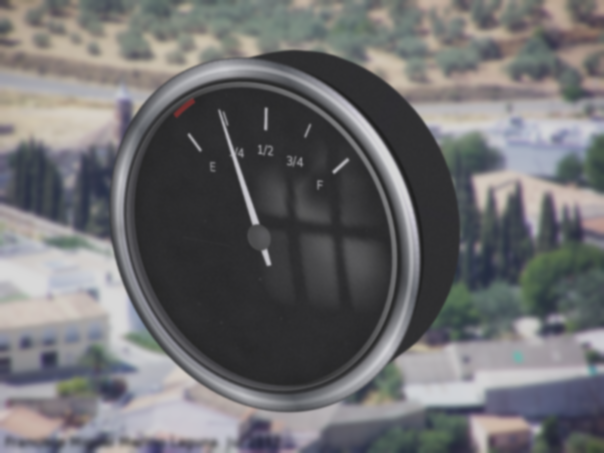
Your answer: **0.25**
